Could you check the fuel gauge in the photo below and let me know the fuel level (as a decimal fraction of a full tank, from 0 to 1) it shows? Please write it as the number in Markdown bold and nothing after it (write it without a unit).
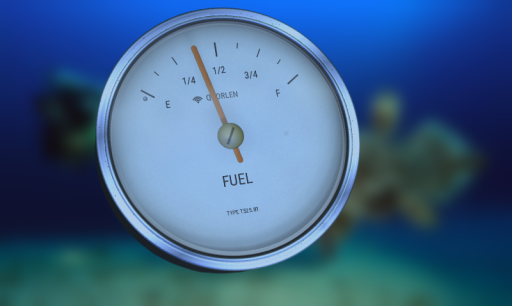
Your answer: **0.375**
